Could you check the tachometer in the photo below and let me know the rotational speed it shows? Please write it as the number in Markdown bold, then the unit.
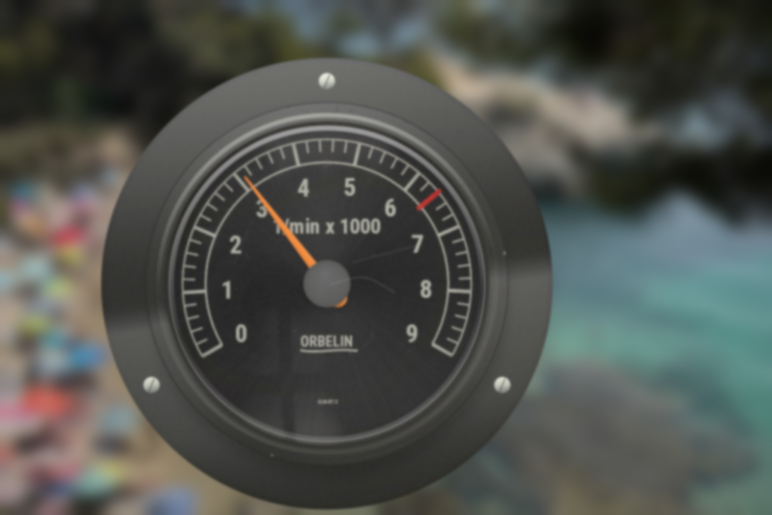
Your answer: **3100** rpm
